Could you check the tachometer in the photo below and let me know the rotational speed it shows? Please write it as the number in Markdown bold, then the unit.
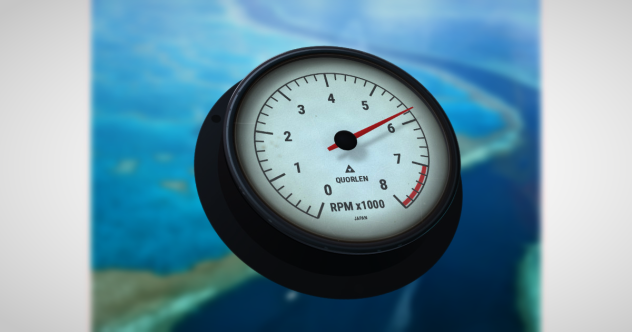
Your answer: **5800** rpm
